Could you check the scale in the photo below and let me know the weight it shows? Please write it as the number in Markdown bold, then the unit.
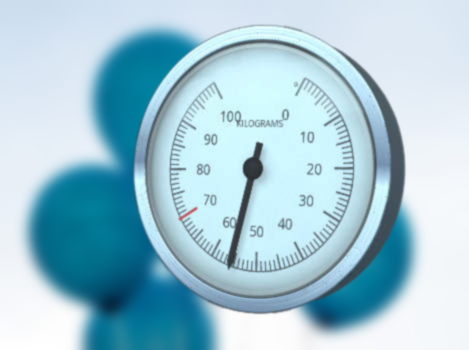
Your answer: **55** kg
